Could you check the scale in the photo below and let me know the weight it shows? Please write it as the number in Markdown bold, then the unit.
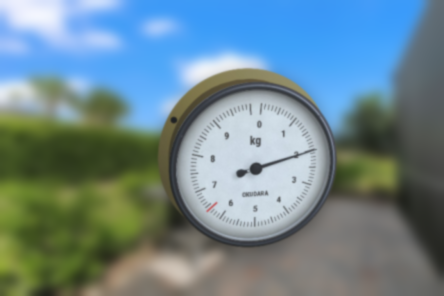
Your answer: **2** kg
